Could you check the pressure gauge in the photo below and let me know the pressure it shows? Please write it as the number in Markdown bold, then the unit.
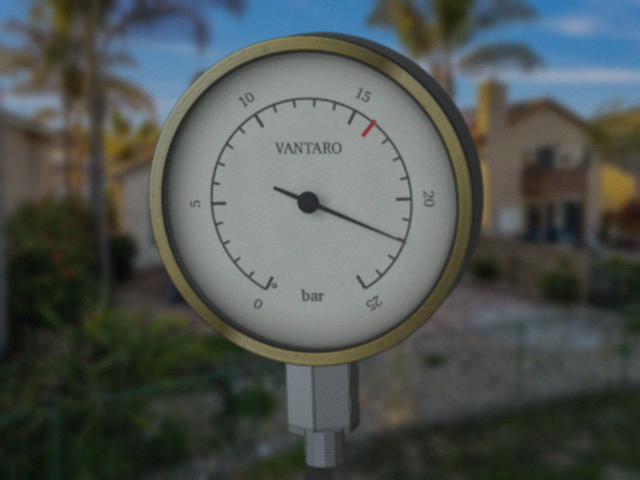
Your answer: **22** bar
